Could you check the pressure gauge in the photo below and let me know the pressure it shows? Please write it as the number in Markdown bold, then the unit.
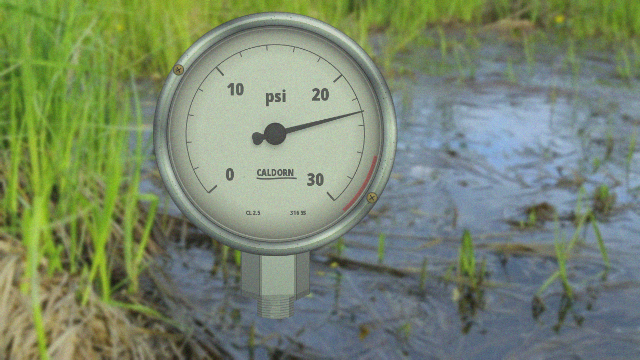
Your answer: **23** psi
